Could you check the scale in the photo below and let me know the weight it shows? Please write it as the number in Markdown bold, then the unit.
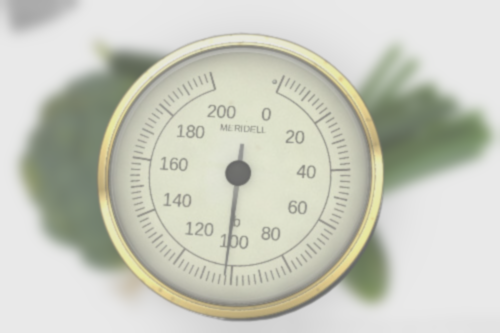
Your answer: **102** lb
